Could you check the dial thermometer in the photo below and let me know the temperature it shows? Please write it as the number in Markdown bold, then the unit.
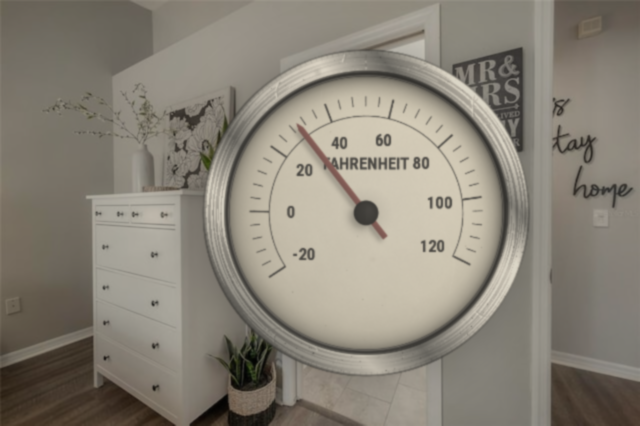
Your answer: **30** °F
